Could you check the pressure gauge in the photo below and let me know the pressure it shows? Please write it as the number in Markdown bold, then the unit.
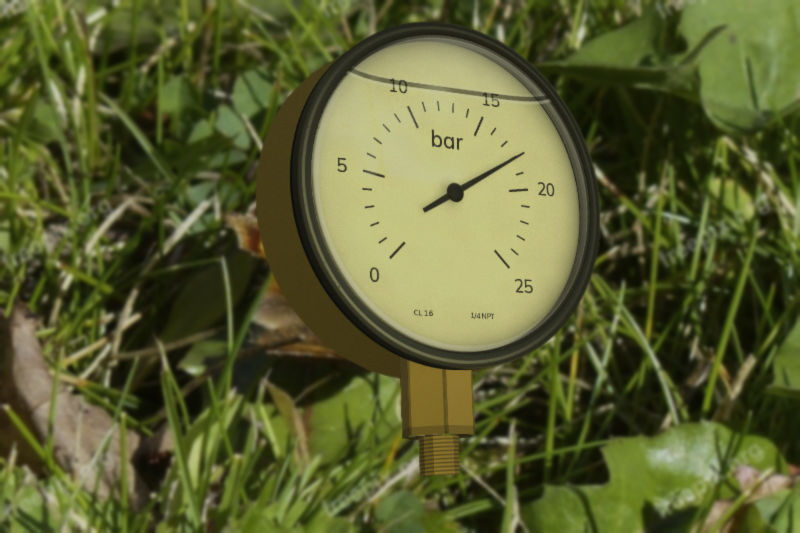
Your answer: **18** bar
